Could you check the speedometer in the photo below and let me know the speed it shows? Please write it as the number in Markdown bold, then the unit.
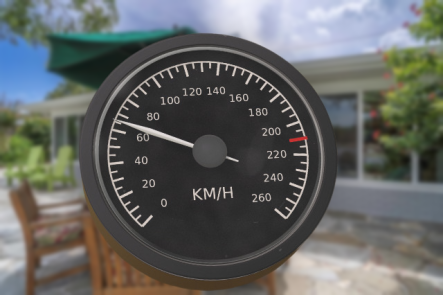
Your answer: **65** km/h
